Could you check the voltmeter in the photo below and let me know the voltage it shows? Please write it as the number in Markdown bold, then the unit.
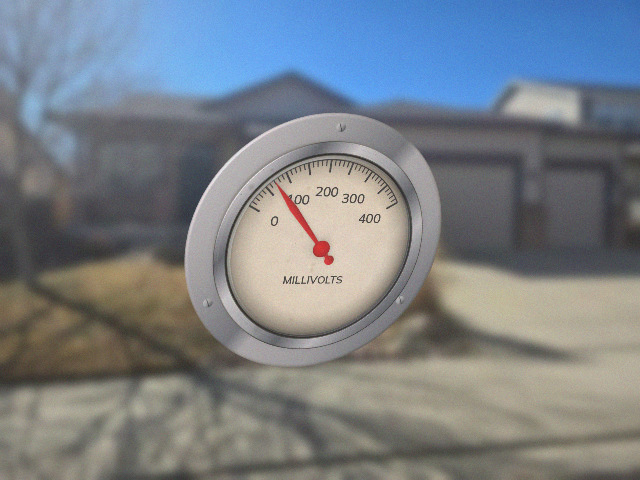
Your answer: **70** mV
